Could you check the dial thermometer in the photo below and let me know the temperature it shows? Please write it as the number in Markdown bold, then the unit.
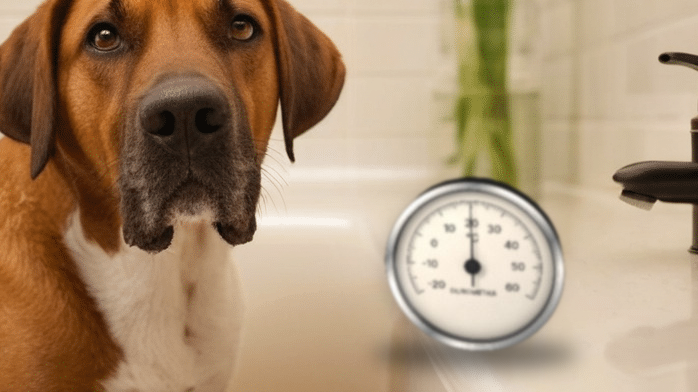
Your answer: **20** °C
